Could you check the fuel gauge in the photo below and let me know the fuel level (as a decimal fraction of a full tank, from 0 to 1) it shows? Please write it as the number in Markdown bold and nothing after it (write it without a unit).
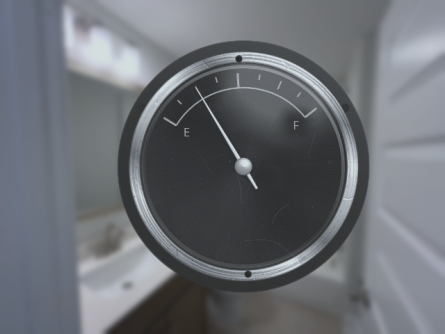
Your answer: **0.25**
